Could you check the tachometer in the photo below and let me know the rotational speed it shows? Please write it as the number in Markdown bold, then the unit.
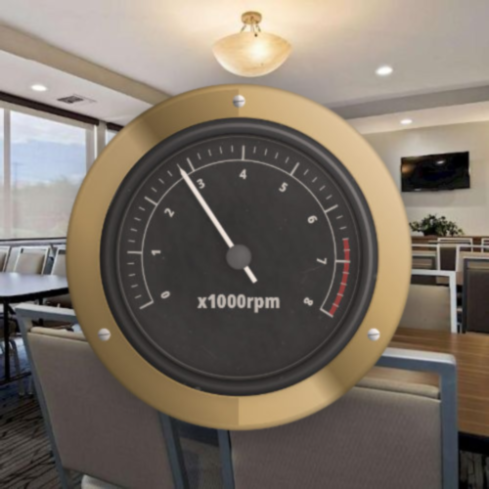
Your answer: **2800** rpm
